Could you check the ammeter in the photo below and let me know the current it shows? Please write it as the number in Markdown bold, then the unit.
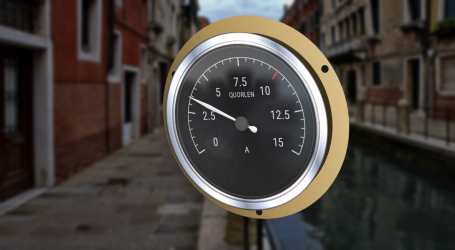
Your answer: **3.5** A
